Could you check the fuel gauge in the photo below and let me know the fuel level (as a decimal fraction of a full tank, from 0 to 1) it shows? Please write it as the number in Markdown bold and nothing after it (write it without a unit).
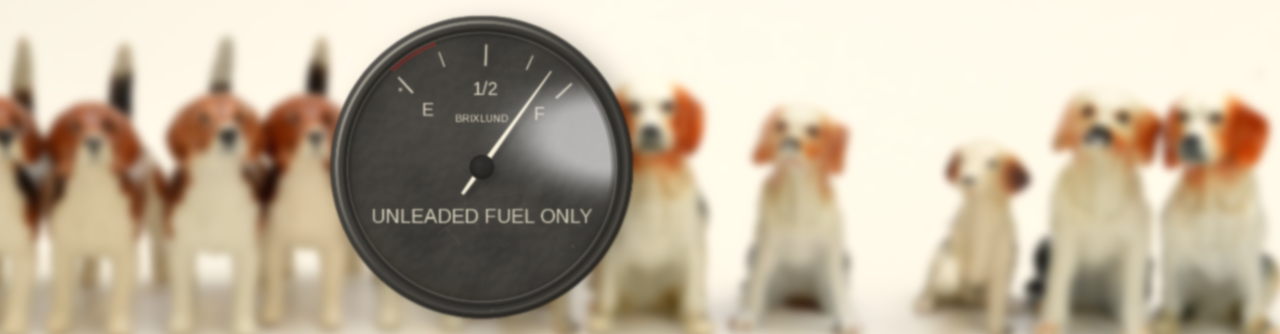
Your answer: **0.875**
